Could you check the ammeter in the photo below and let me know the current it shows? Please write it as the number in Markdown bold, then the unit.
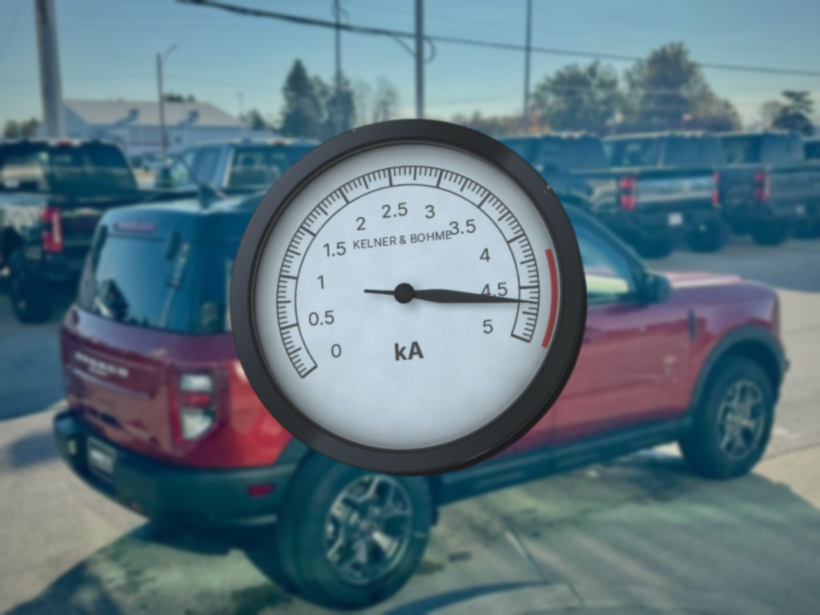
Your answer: **4.65** kA
